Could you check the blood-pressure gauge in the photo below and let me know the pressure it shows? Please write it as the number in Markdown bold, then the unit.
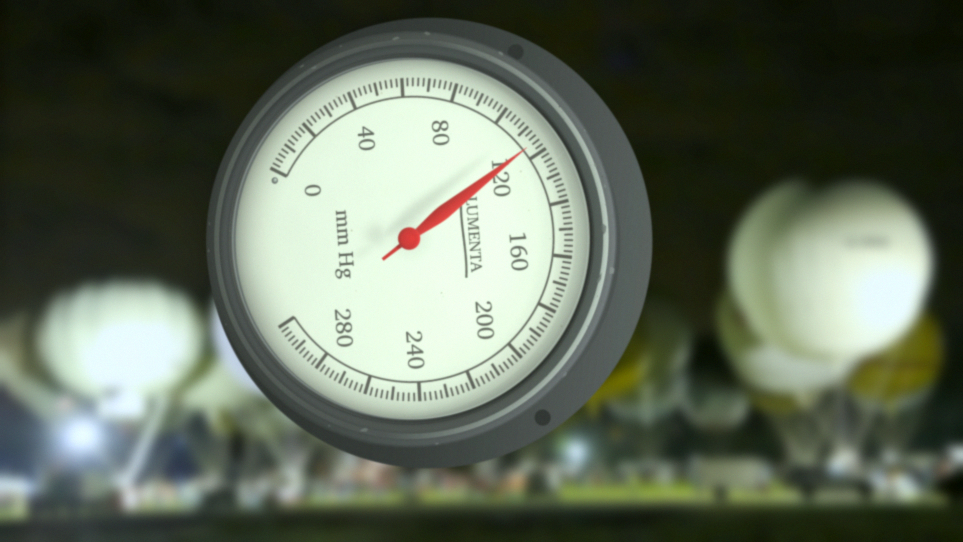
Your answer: **116** mmHg
